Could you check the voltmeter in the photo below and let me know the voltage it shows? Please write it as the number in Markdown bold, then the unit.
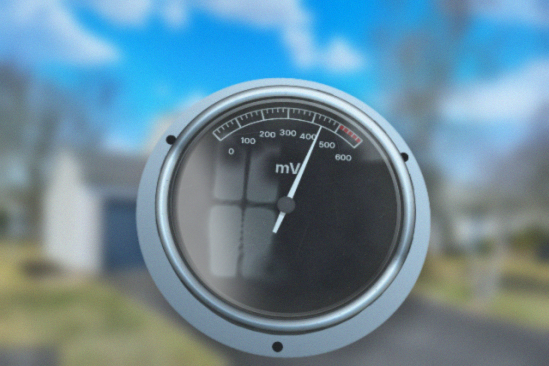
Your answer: **440** mV
